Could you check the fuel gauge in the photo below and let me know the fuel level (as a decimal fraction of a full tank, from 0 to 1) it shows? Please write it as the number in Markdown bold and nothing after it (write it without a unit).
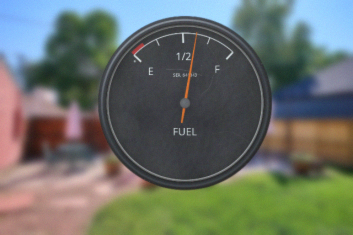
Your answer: **0.625**
